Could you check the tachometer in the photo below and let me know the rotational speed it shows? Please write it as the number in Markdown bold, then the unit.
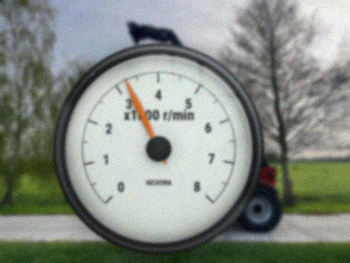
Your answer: **3250** rpm
